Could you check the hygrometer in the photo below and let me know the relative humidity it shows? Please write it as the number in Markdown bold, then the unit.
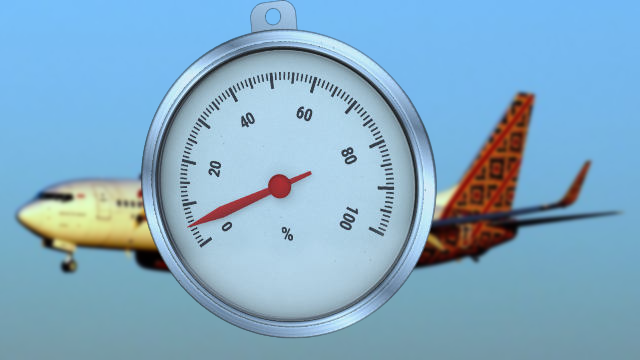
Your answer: **5** %
